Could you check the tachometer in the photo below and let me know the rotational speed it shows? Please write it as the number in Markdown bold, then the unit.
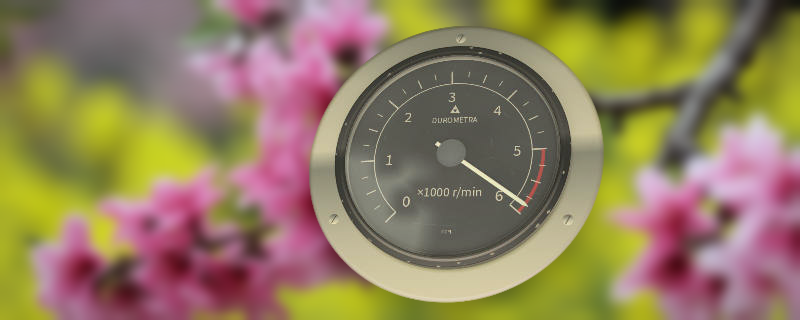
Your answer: **5875** rpm
